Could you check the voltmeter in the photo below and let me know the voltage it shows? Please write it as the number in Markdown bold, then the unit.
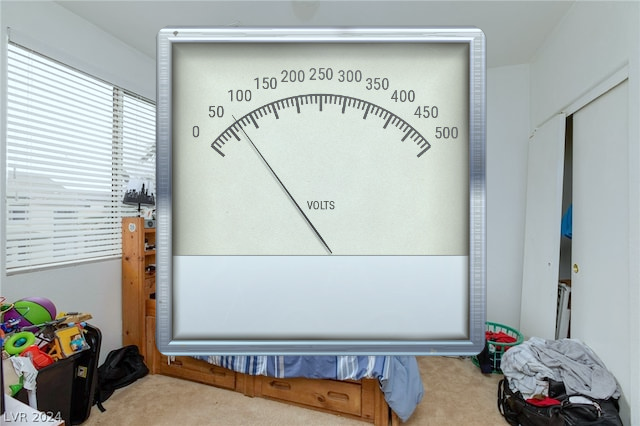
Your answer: **70** V
